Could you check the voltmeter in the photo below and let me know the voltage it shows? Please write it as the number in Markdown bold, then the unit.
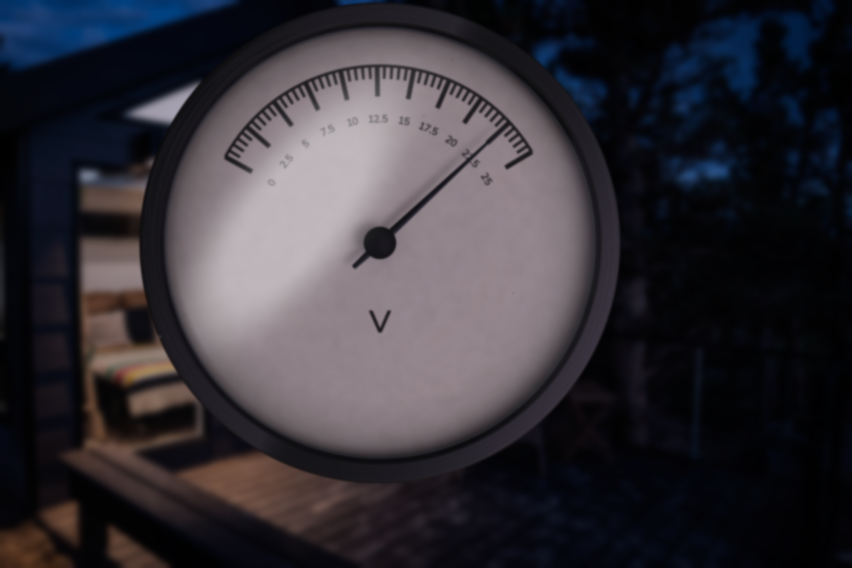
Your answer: **22.5** V
